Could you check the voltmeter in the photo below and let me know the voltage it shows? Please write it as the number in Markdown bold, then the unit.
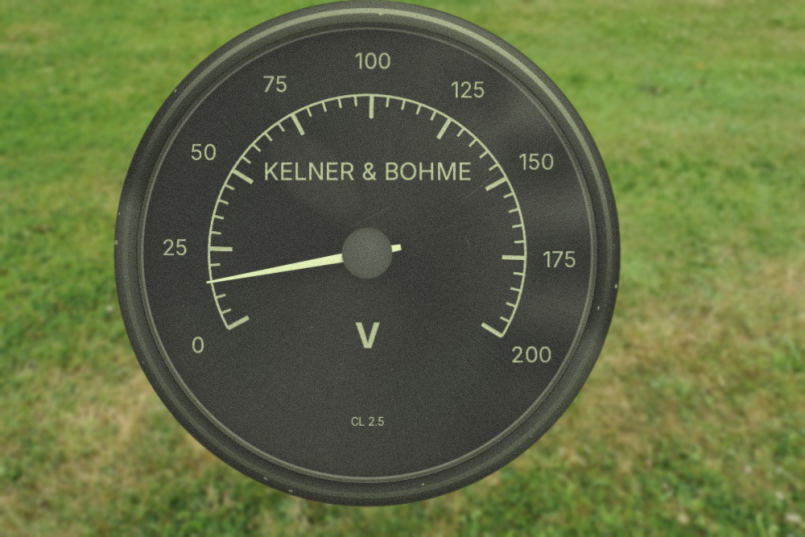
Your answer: **15** V
